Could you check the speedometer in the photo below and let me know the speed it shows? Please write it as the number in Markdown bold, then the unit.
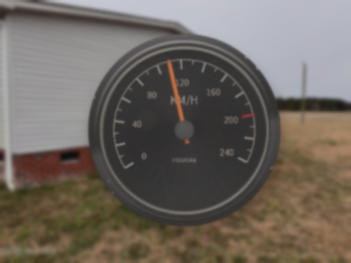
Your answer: **110** km/h
